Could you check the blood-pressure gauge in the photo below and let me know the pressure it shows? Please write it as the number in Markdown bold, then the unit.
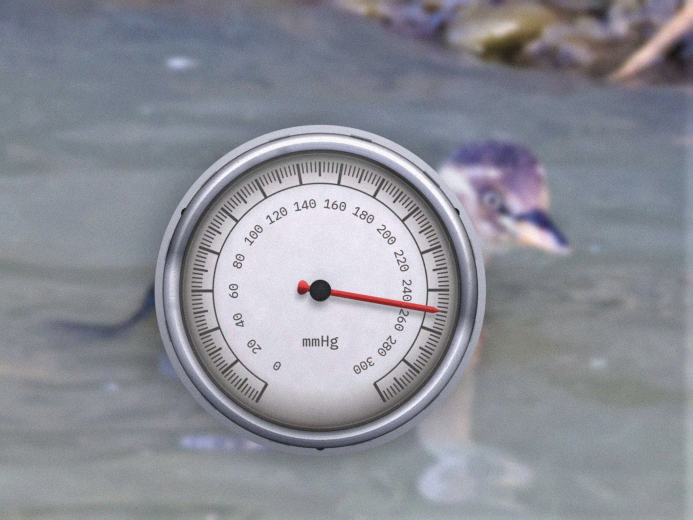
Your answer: **250** mmHg
